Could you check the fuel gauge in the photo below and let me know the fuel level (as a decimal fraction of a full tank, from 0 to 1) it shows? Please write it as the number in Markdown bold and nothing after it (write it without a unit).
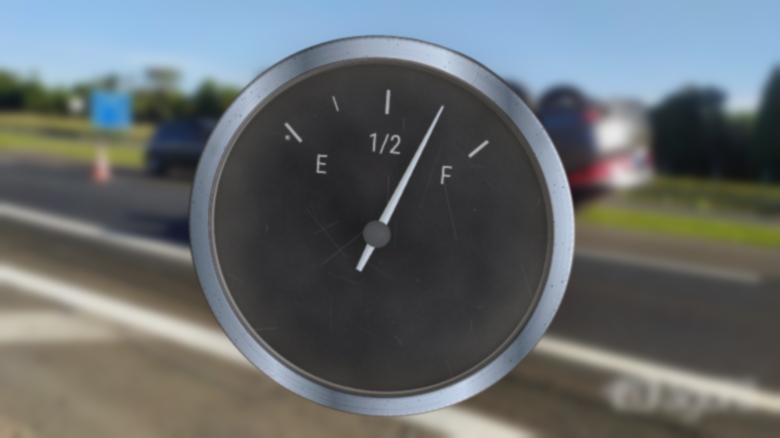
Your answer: **0.75**
